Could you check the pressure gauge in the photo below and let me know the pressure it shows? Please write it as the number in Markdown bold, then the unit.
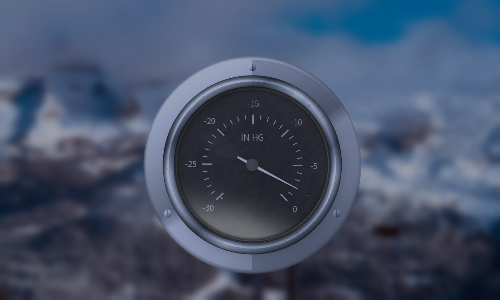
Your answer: **-2** inHg
